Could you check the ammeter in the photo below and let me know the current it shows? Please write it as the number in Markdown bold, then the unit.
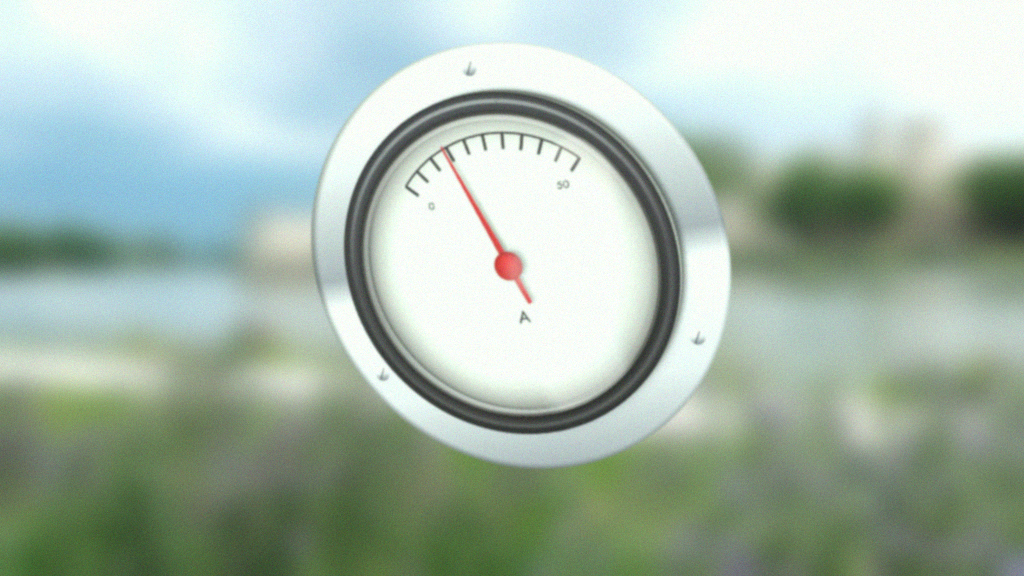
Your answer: **15** A
